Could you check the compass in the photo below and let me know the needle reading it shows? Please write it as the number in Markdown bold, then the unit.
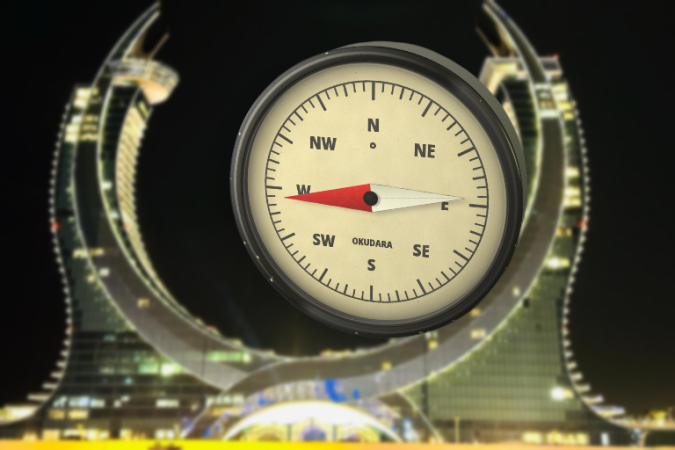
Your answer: **265** °
